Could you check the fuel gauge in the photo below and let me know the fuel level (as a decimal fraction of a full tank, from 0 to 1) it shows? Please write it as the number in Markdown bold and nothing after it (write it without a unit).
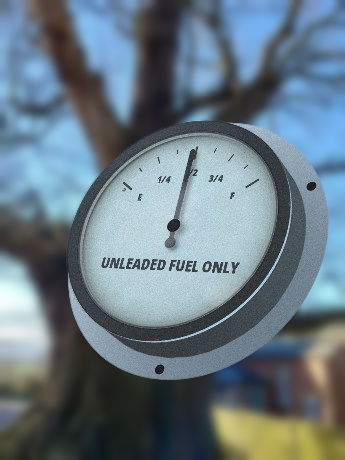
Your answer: **0.5**
